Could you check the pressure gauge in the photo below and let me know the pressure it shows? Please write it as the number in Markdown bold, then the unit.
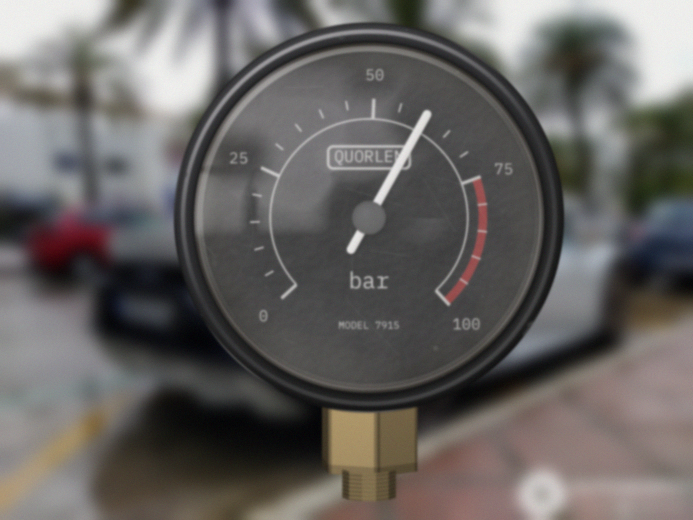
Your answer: **60** bar
